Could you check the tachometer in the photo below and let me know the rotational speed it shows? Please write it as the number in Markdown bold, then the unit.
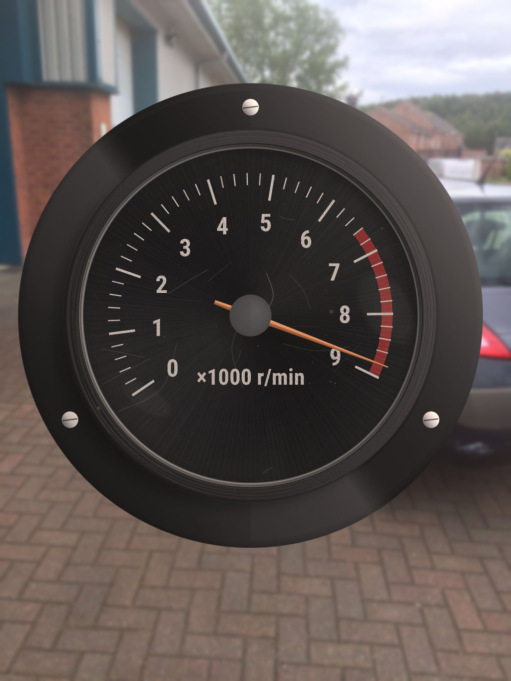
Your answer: **8800** rpm
